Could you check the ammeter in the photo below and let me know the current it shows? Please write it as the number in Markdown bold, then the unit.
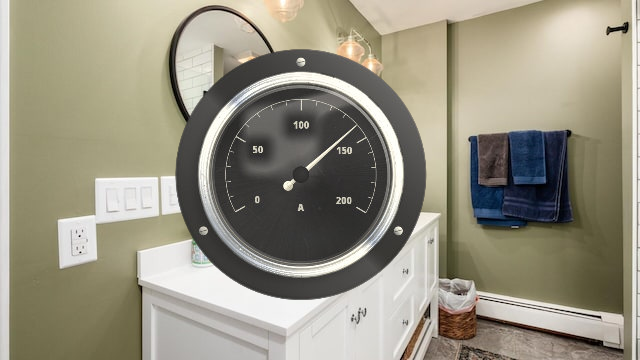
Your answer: **140** A
